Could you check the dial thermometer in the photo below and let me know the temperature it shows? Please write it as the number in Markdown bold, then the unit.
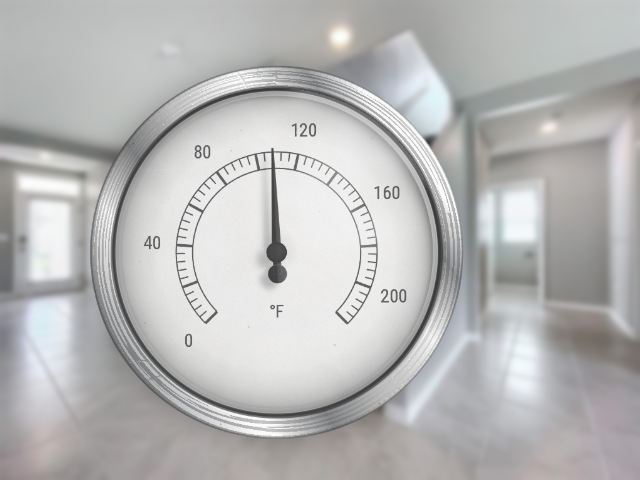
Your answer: **108** °F
